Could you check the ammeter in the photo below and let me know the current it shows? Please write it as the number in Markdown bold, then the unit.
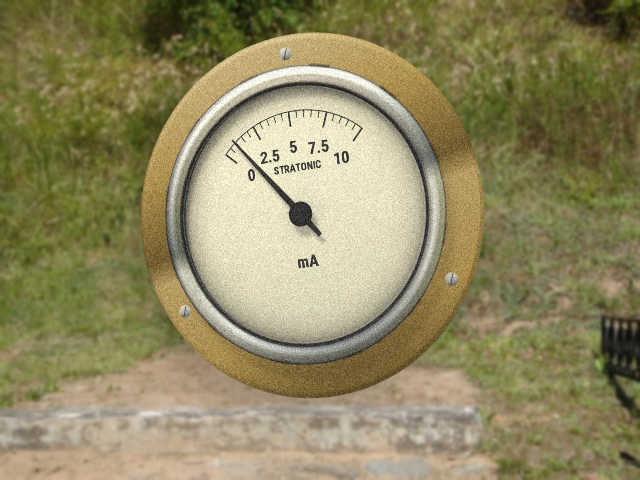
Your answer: **1** mA
